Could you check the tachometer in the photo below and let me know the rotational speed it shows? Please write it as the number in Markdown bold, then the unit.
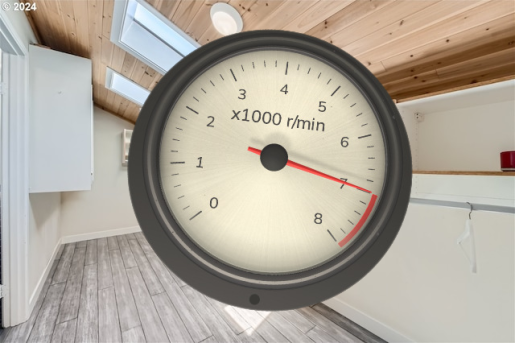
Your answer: **7000** rpm
